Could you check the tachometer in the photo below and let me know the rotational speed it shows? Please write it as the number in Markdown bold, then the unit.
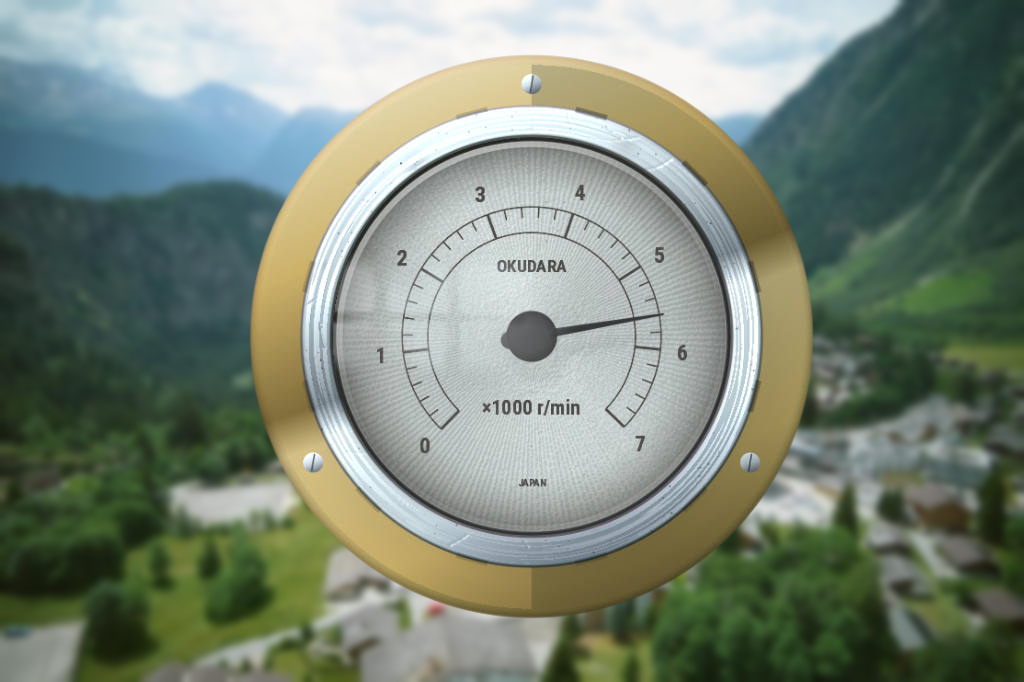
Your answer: **5600** rpm
